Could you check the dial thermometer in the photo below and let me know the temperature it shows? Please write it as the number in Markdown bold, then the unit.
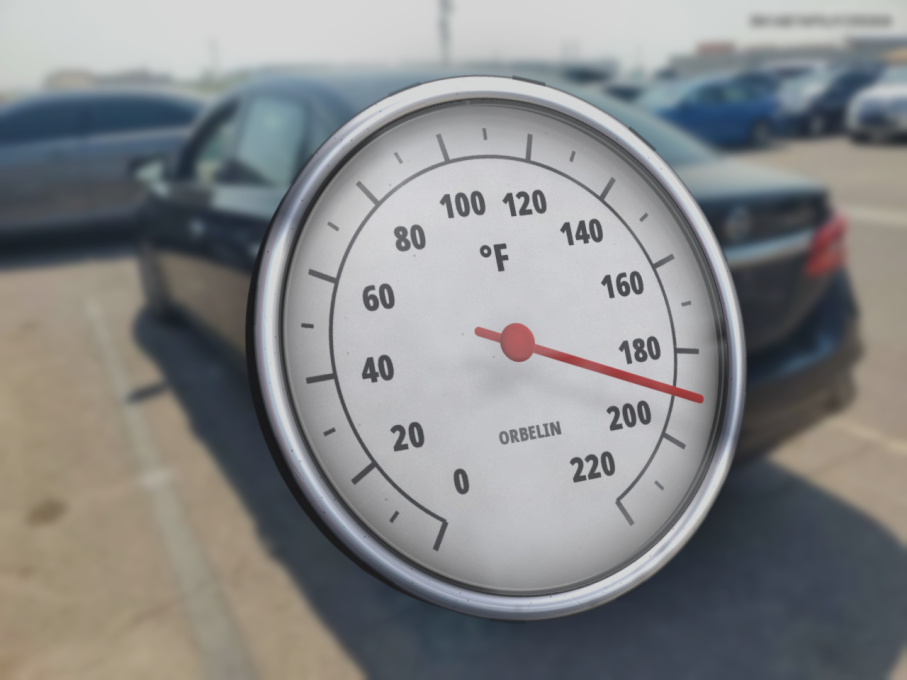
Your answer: **190** °F
